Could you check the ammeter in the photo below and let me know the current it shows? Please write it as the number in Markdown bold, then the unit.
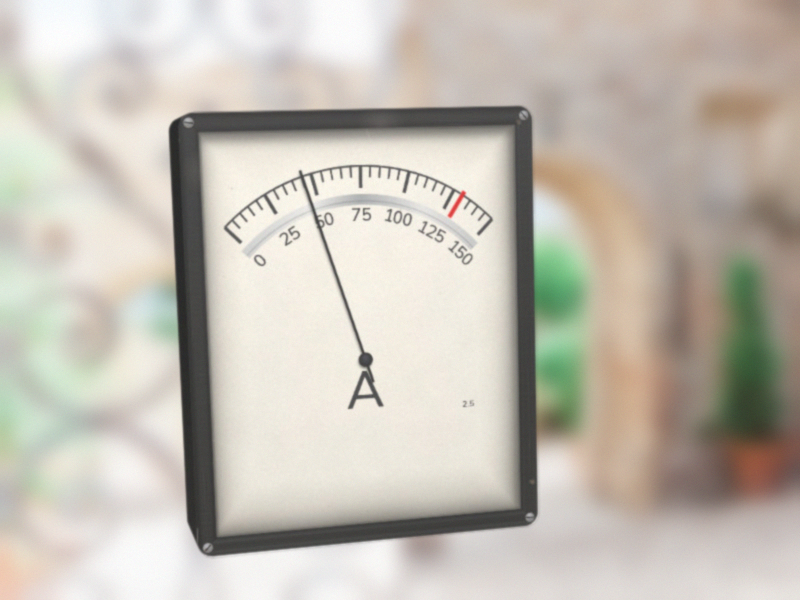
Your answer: **45** A
